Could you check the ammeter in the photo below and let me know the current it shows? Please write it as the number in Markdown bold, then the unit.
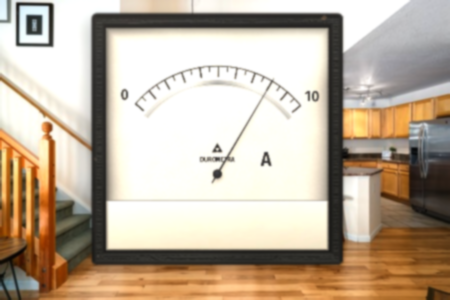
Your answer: **8** A
